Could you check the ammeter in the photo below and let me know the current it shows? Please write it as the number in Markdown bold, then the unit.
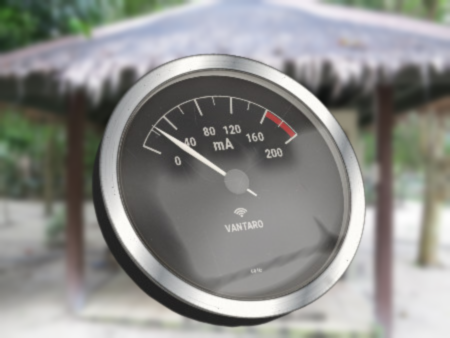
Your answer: **20** mA
